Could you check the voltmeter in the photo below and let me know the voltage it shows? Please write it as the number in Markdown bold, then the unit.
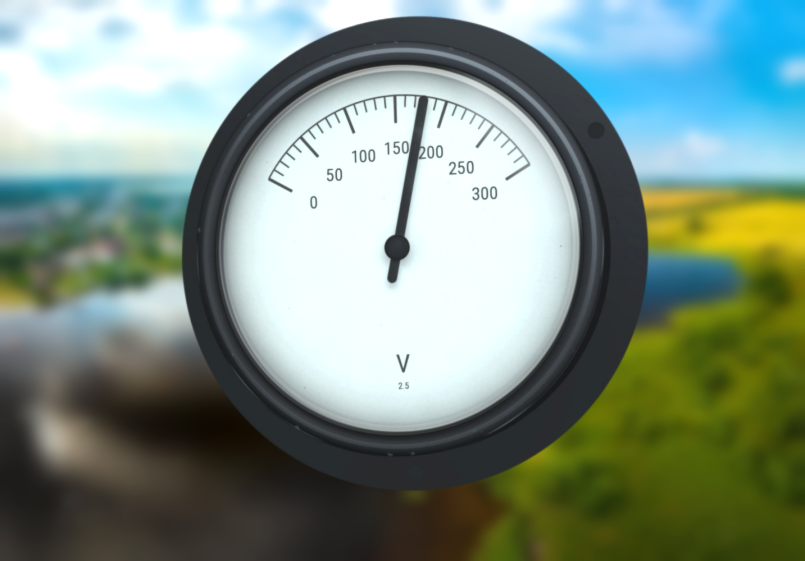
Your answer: **180** V
